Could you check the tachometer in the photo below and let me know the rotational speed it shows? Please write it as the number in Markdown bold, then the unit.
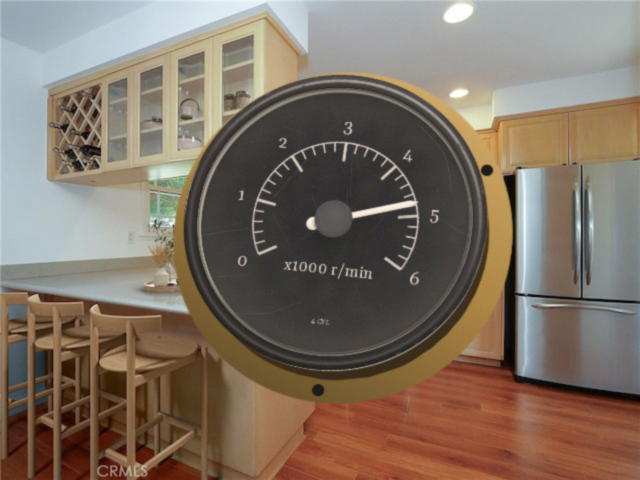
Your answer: **4800** rpm
